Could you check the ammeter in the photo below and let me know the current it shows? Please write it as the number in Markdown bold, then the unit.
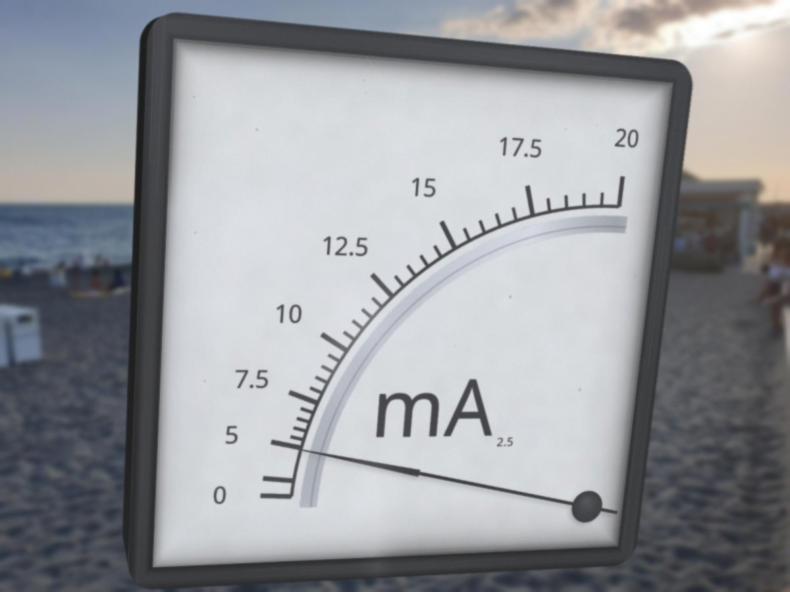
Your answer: **5** mA
